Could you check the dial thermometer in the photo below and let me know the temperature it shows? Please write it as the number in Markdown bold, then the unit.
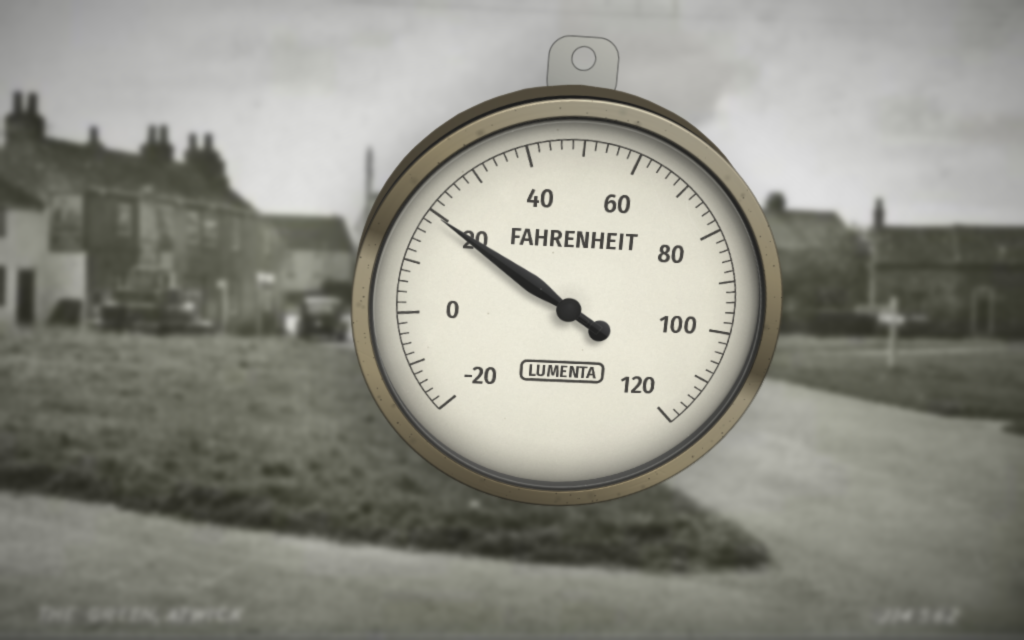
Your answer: **20** °F
